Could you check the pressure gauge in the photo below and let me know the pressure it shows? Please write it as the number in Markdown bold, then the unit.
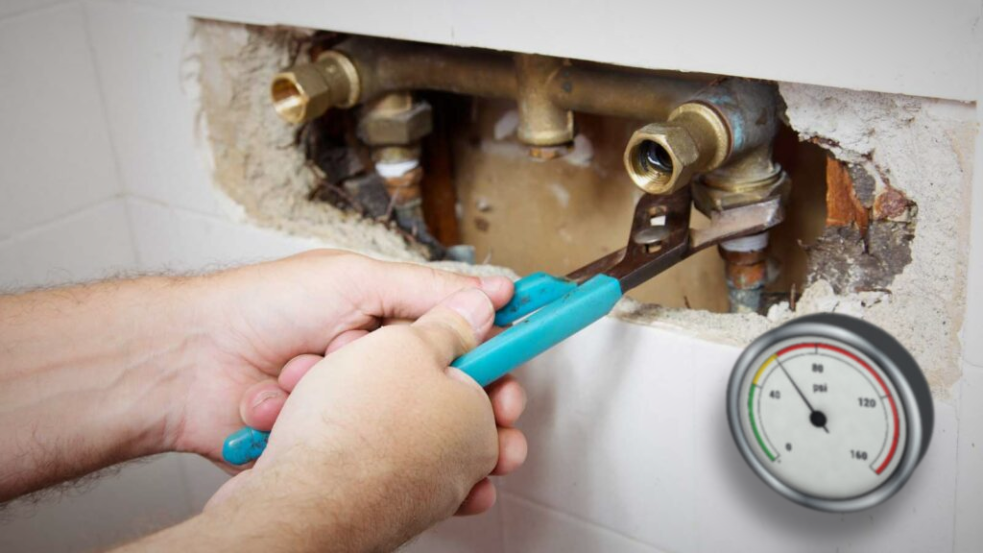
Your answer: **60** psi
